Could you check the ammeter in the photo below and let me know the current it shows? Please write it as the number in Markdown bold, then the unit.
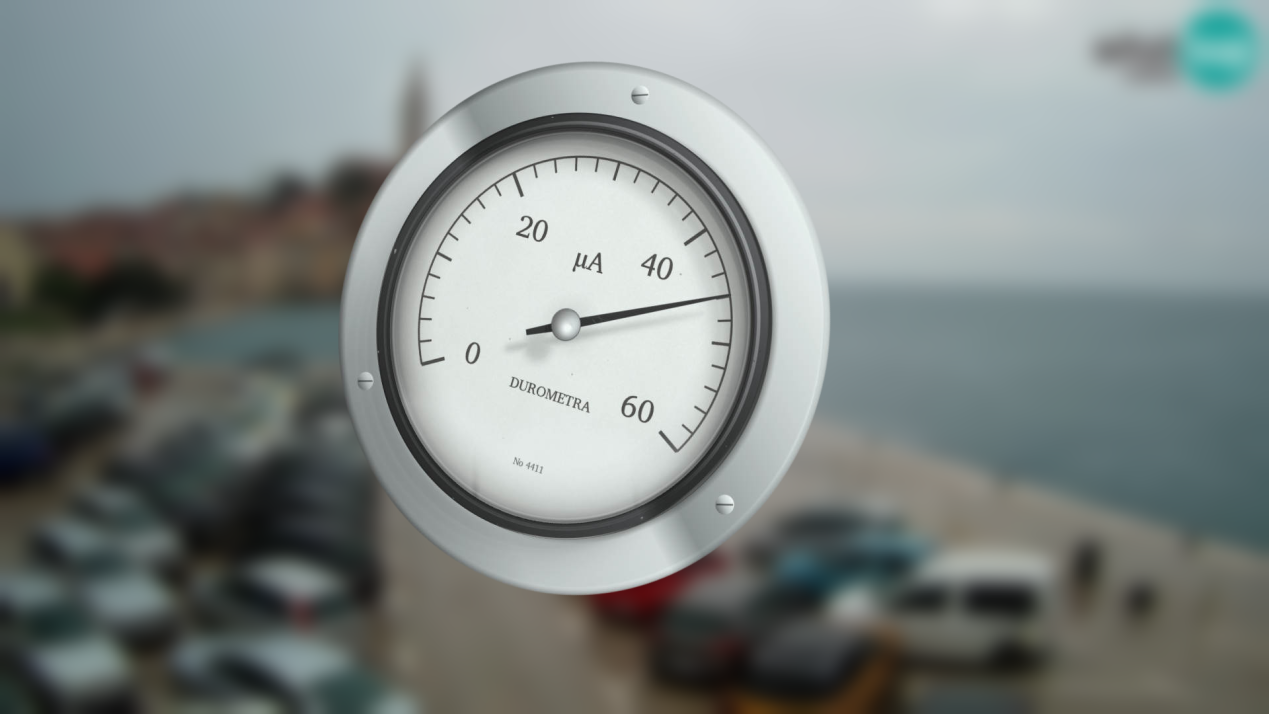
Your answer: **46** µA
